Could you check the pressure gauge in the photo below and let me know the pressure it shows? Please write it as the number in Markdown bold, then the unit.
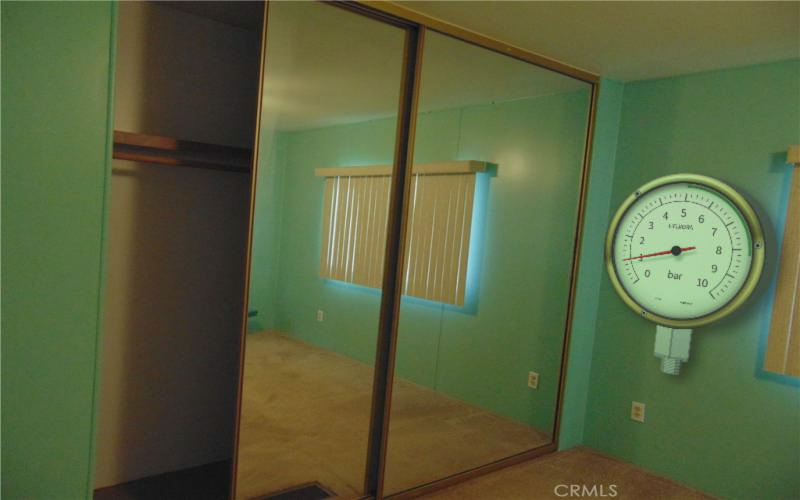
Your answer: **1** bar
